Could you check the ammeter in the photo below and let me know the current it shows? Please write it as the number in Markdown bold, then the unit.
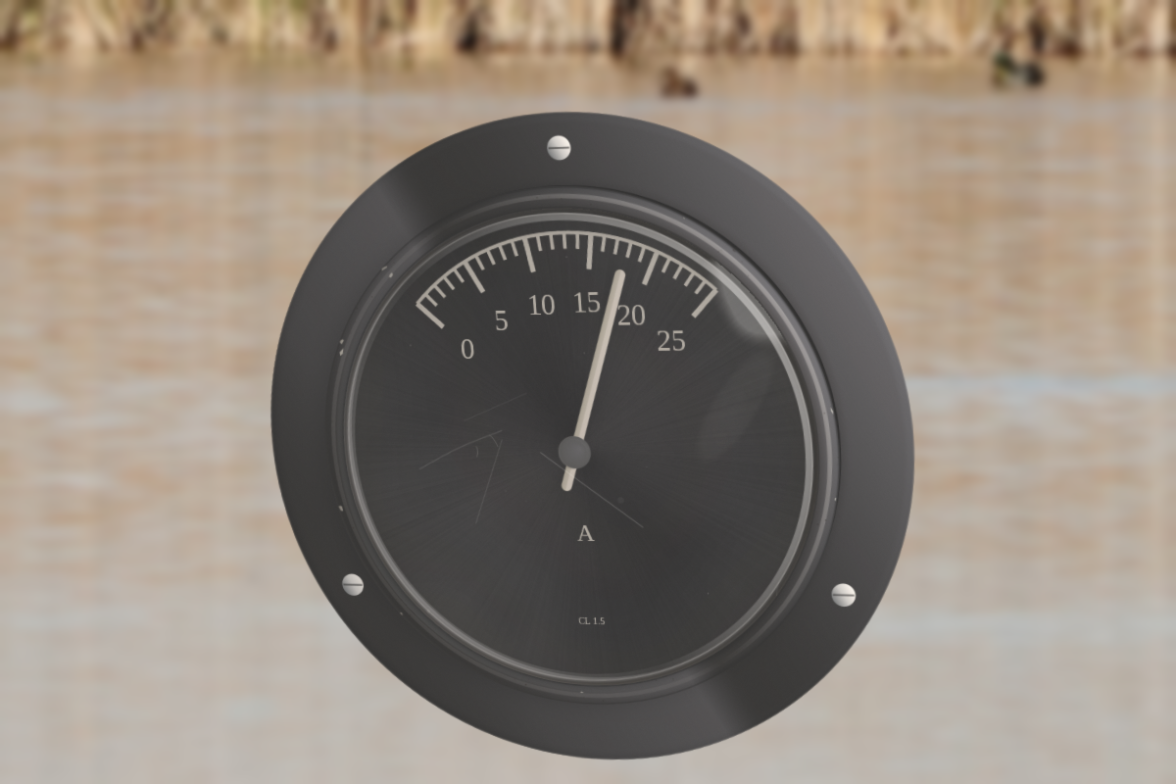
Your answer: **18** A
